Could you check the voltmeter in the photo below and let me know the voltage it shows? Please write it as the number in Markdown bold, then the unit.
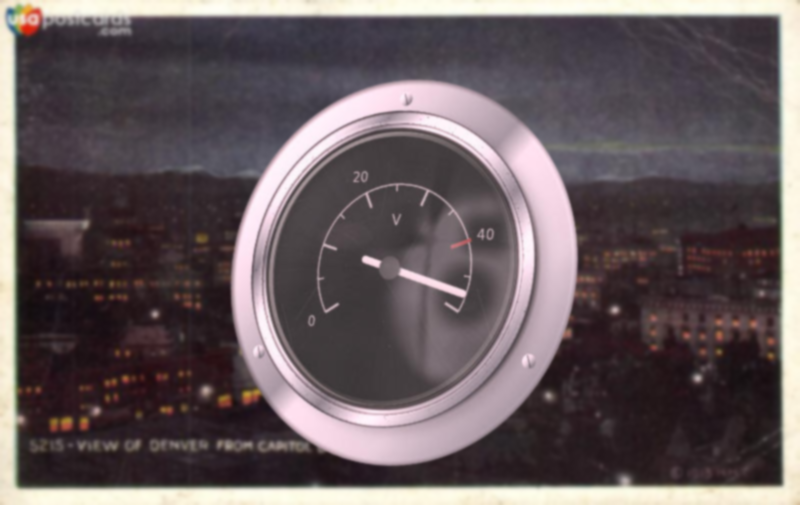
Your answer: **47.5** V
